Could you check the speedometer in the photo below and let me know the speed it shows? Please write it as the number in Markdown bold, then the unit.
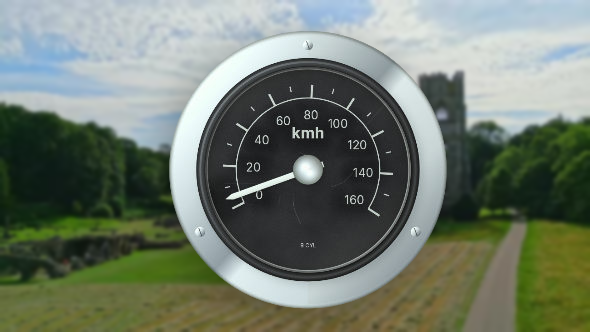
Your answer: **5** km/h
